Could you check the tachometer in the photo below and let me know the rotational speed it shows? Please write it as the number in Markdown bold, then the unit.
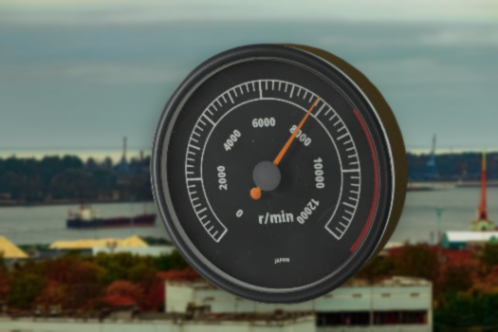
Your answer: **7800** rpm
